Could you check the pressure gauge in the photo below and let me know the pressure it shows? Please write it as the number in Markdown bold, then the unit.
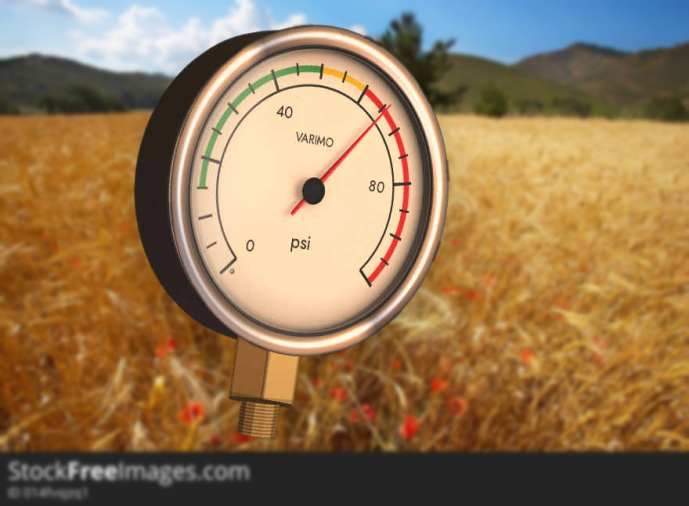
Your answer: **65** psi
